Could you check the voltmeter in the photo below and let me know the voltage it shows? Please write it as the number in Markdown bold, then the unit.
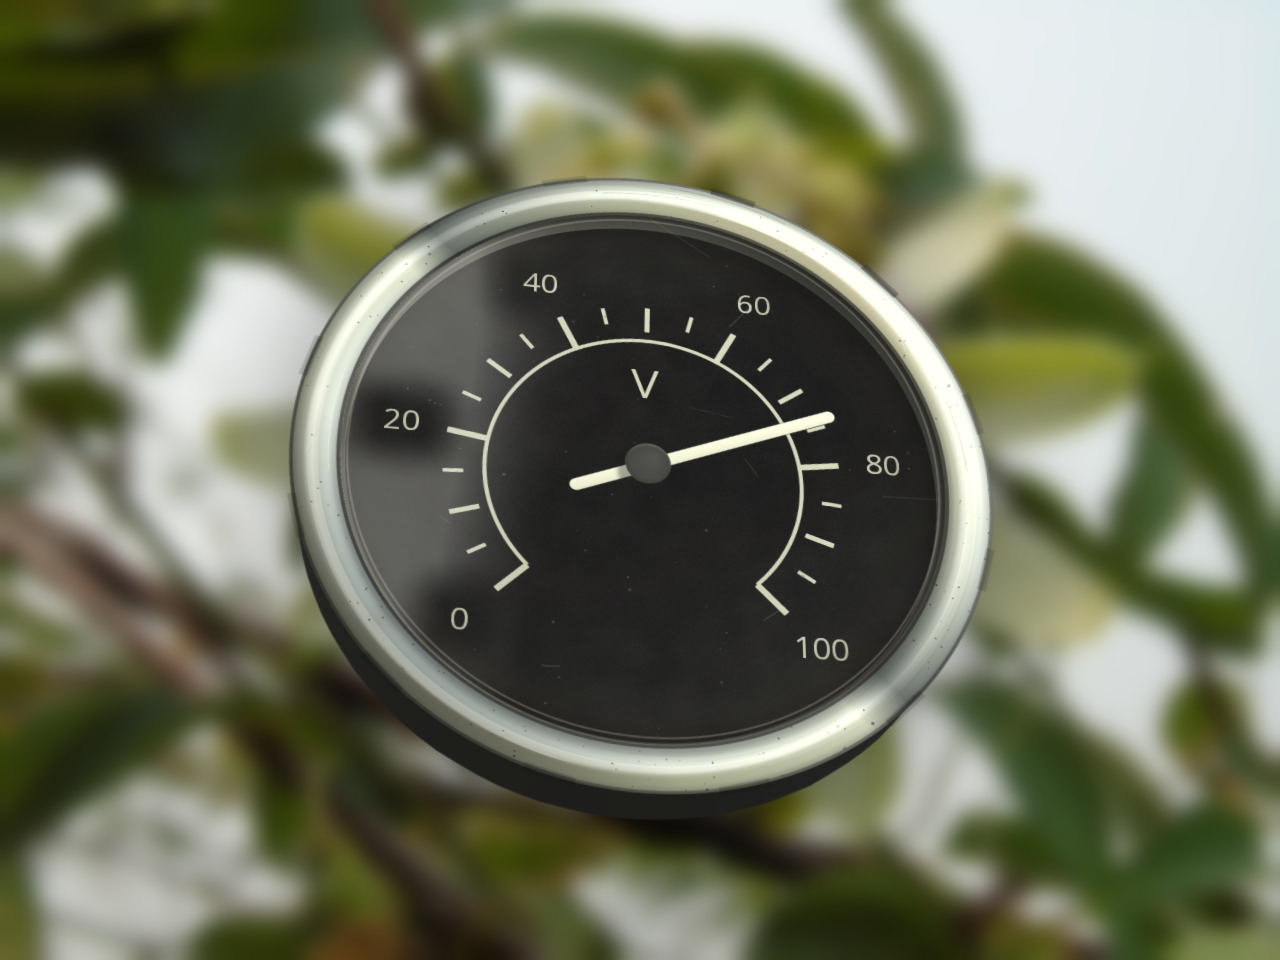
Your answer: **75** V
